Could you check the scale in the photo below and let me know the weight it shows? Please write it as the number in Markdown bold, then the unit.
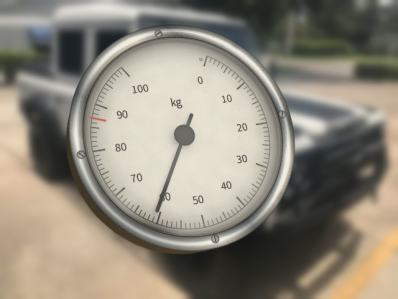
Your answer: **61** kg
